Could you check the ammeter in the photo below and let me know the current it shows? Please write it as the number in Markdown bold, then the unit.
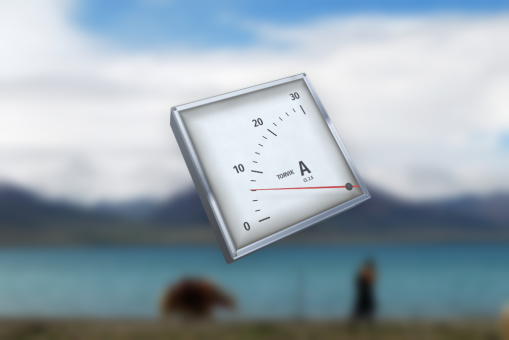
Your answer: **6** A
